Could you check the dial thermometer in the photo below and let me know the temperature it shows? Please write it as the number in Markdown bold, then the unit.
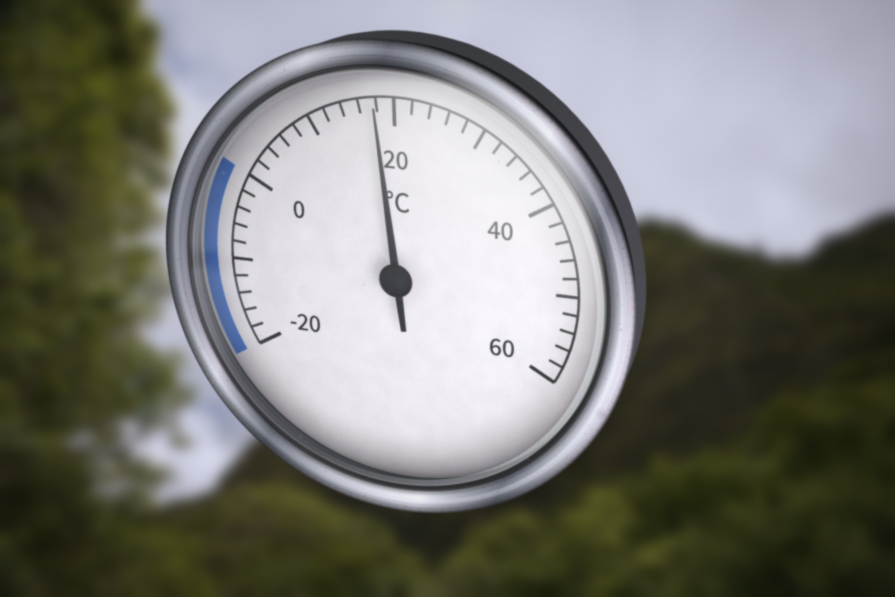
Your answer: **18** °C
